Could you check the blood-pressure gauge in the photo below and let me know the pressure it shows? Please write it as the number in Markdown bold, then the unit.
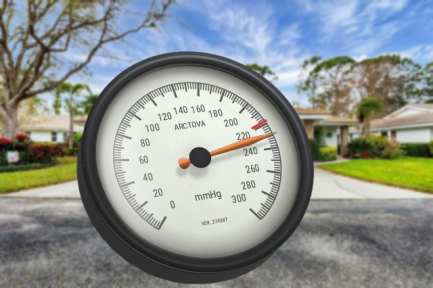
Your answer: **230** mmHg
